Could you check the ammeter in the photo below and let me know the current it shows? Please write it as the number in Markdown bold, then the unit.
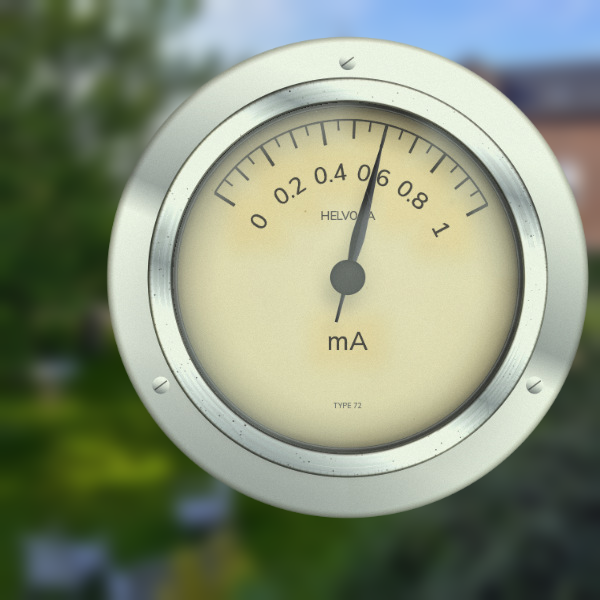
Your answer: **0.6** mA
